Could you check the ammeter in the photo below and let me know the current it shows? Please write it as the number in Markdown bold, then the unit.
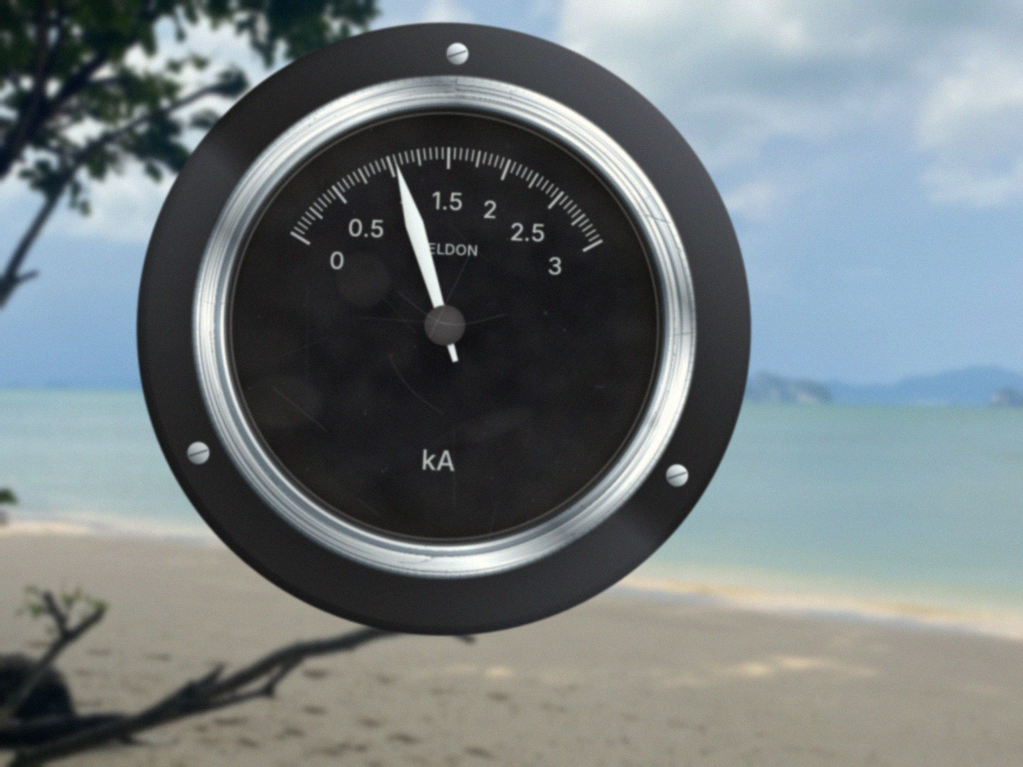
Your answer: **1.05** kA
